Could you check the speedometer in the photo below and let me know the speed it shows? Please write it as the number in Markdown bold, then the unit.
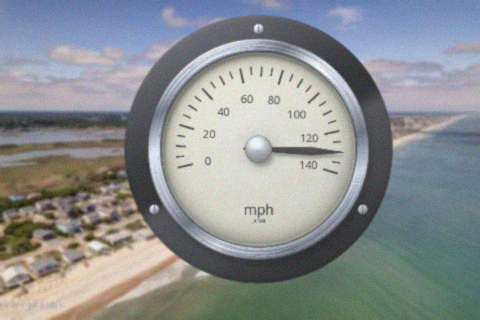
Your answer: **130** mph
